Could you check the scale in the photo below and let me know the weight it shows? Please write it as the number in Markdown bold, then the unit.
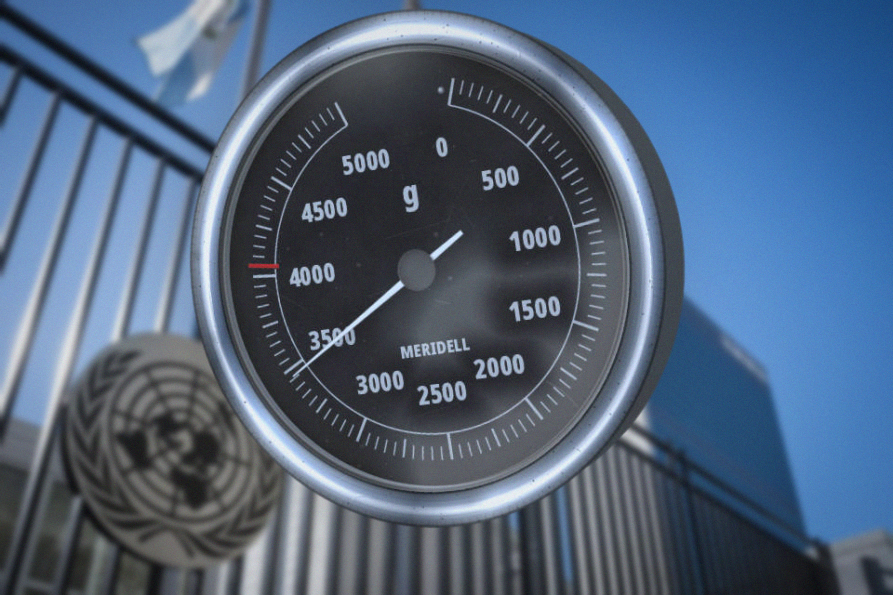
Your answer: **3450** g
